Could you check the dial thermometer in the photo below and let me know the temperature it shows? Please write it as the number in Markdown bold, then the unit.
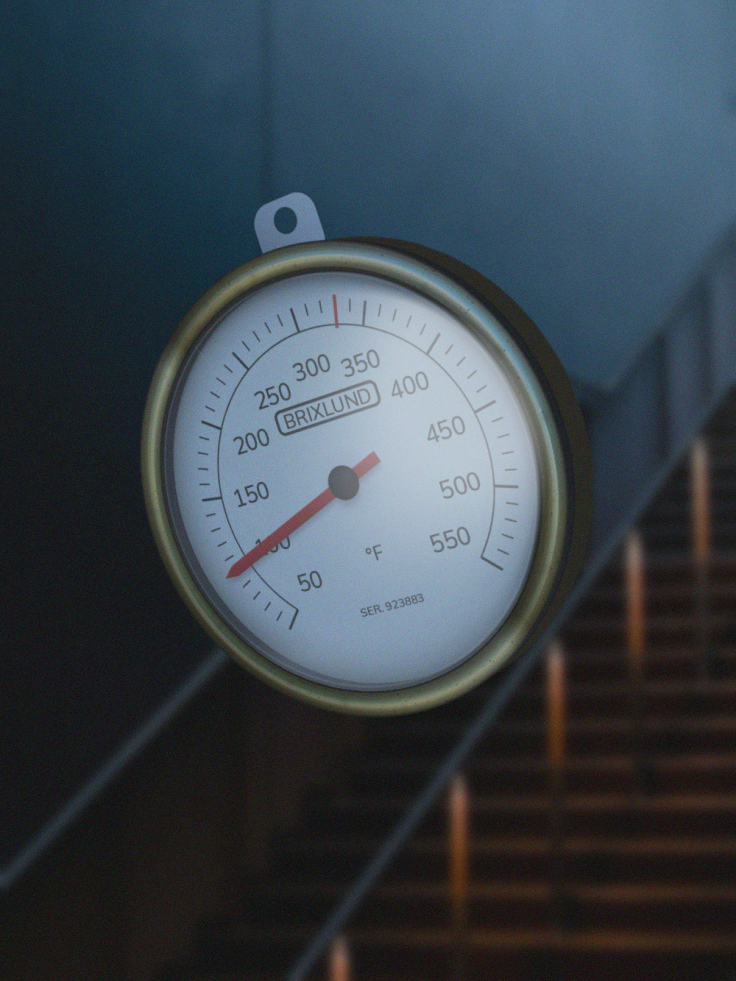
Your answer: **100** °F
